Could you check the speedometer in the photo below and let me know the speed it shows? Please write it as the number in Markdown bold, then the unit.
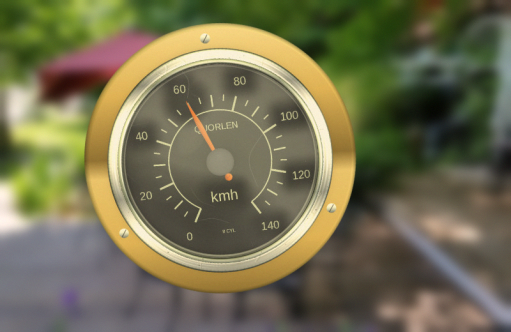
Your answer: **60** km/h
